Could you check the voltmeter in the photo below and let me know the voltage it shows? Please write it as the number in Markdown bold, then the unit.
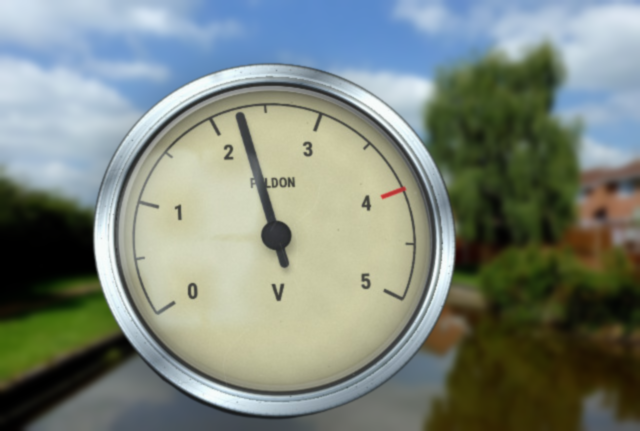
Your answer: **2.25** V
